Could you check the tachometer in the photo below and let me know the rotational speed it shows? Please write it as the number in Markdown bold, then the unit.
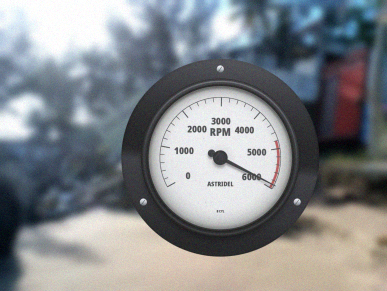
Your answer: **5900** rpm
